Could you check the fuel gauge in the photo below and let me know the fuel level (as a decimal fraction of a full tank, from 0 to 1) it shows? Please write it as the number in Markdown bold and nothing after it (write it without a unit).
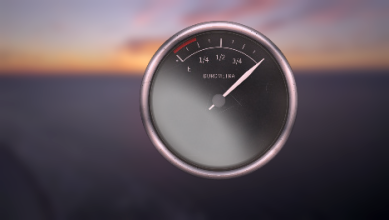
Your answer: **1**
